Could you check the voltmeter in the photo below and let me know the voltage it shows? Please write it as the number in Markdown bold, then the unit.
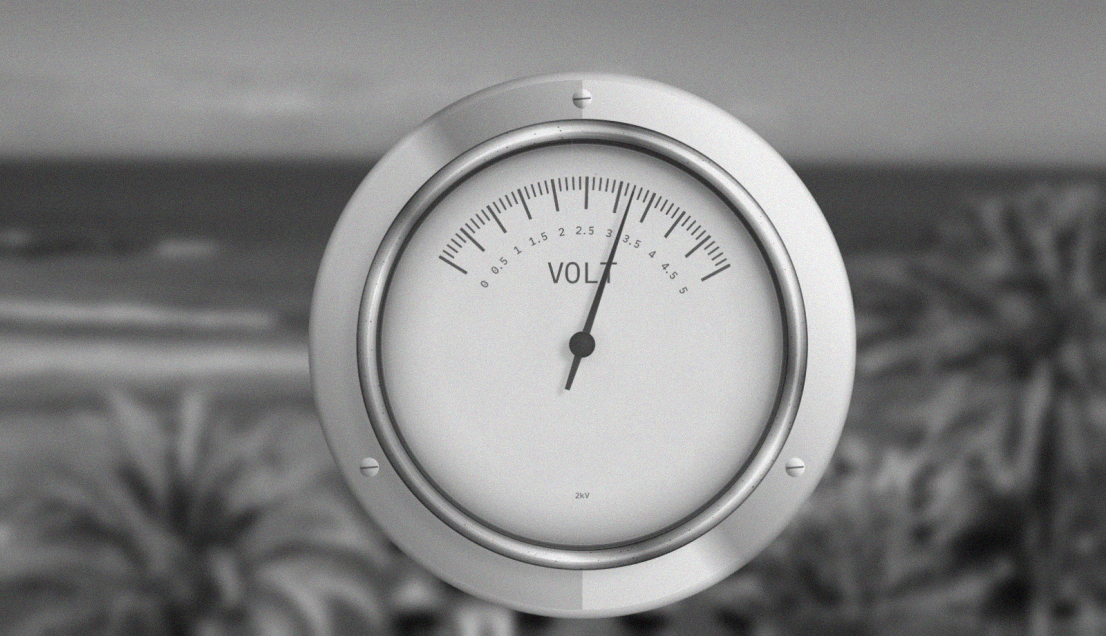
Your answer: **3.2** V
